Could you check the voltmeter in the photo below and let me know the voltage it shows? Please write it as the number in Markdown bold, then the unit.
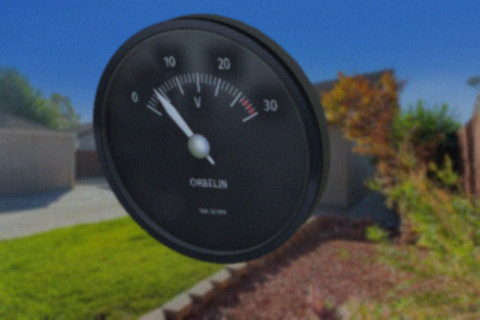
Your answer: **5** V
